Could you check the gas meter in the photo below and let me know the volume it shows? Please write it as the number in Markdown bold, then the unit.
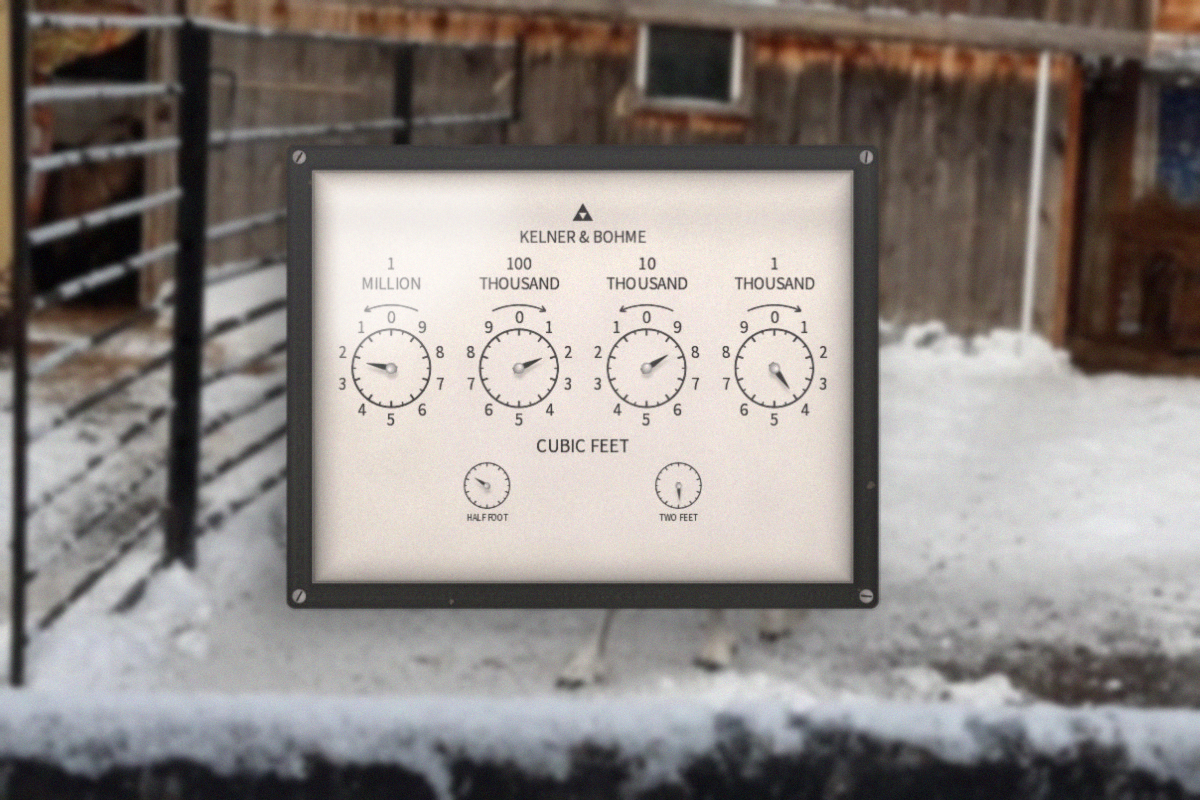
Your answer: **218400** ft³
